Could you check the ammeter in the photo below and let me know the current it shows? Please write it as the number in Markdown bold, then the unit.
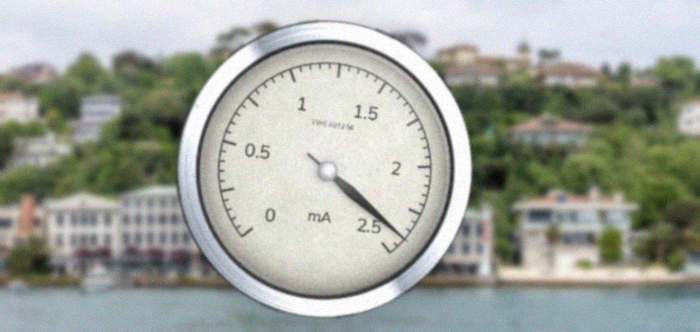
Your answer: **2.4** mA
